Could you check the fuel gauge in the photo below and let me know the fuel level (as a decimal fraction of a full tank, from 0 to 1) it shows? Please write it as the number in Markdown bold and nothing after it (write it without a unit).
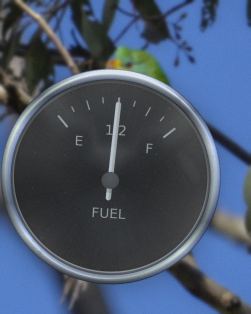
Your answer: **0.5**
